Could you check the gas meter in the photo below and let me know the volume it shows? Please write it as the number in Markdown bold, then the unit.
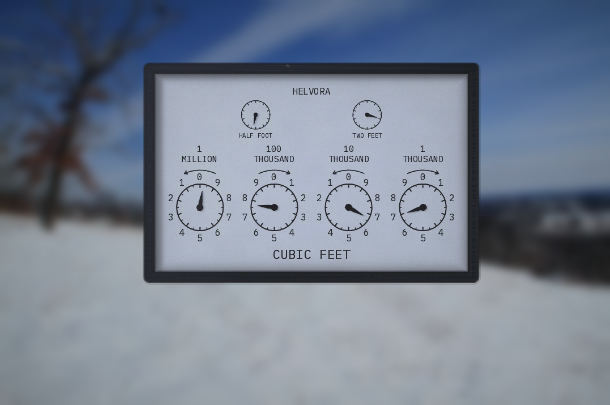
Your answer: **976700** ft³
